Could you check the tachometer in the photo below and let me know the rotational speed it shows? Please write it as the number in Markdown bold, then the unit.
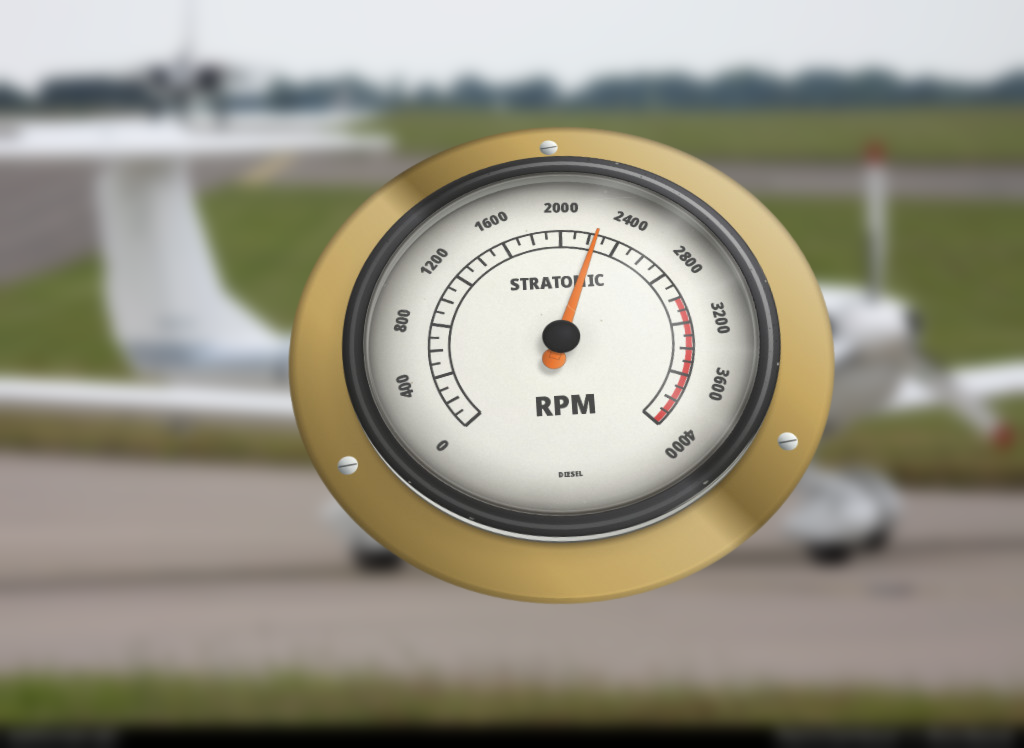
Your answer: **2250** rpm
